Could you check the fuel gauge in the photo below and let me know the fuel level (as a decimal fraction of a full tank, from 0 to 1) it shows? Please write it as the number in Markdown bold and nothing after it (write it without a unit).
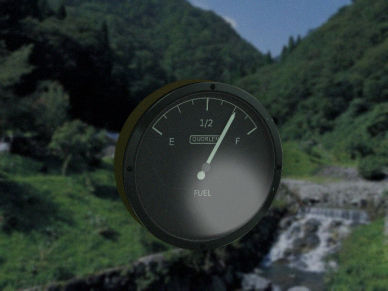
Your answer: **0.75**
